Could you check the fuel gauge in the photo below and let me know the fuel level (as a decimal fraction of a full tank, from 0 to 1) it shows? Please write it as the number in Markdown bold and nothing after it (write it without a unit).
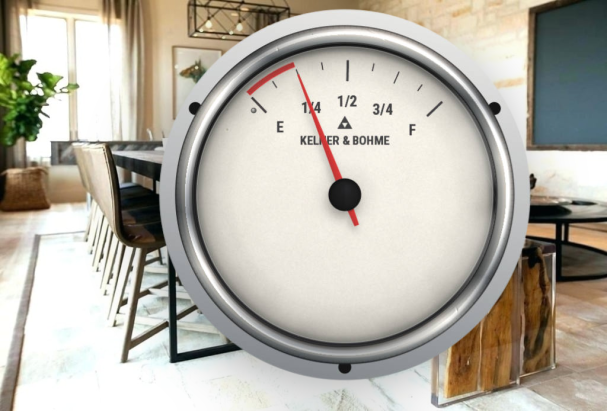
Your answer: **0.25**
